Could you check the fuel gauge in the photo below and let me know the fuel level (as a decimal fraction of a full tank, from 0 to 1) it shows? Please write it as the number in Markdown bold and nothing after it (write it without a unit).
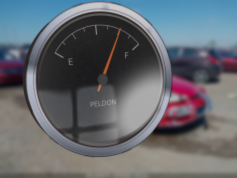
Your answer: **0.75**
